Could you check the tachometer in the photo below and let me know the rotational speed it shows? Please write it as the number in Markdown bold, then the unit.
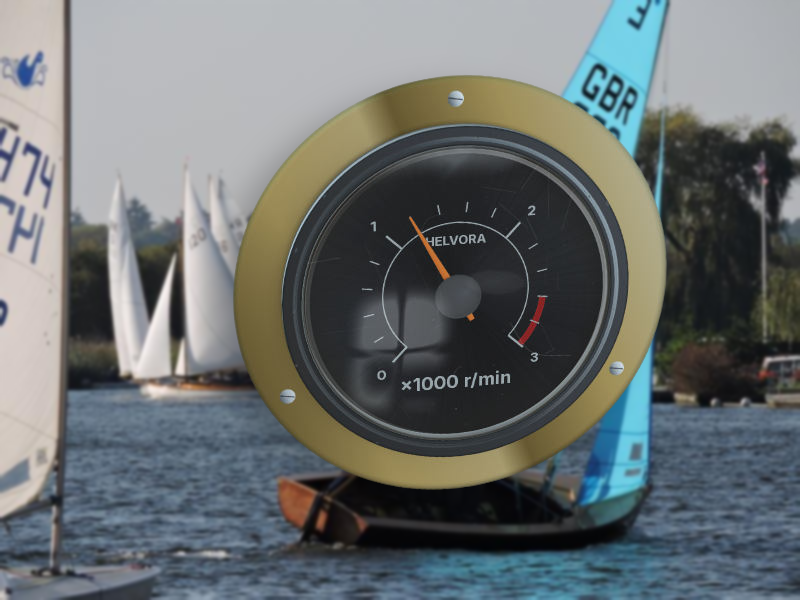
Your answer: **1200** rpm
